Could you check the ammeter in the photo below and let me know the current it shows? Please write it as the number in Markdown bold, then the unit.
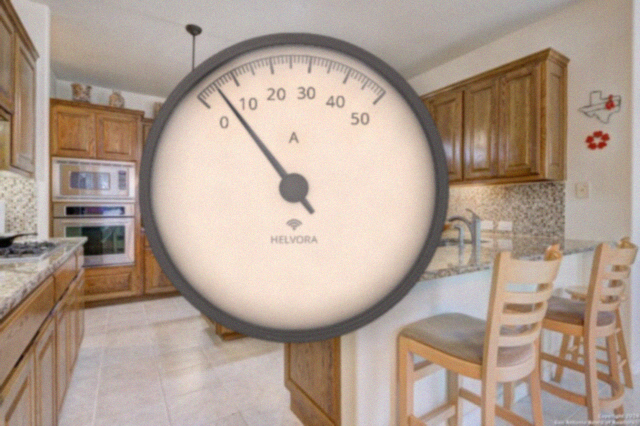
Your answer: **5** A
